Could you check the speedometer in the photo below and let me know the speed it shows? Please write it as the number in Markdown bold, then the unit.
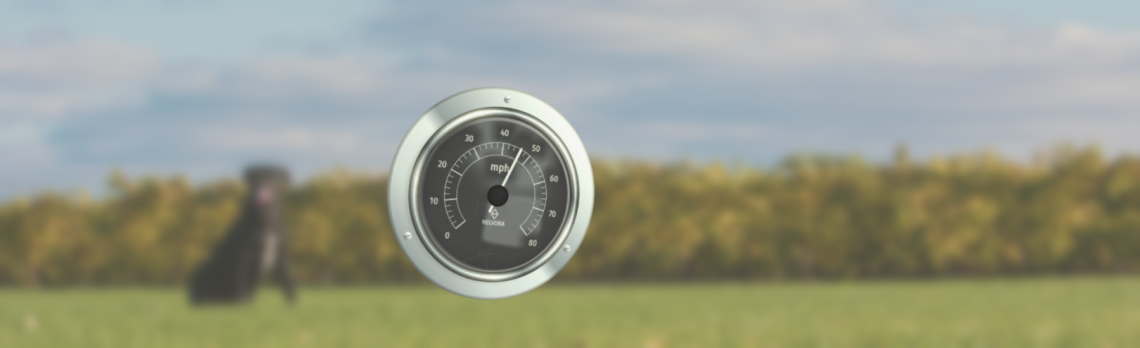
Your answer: **46** mph
